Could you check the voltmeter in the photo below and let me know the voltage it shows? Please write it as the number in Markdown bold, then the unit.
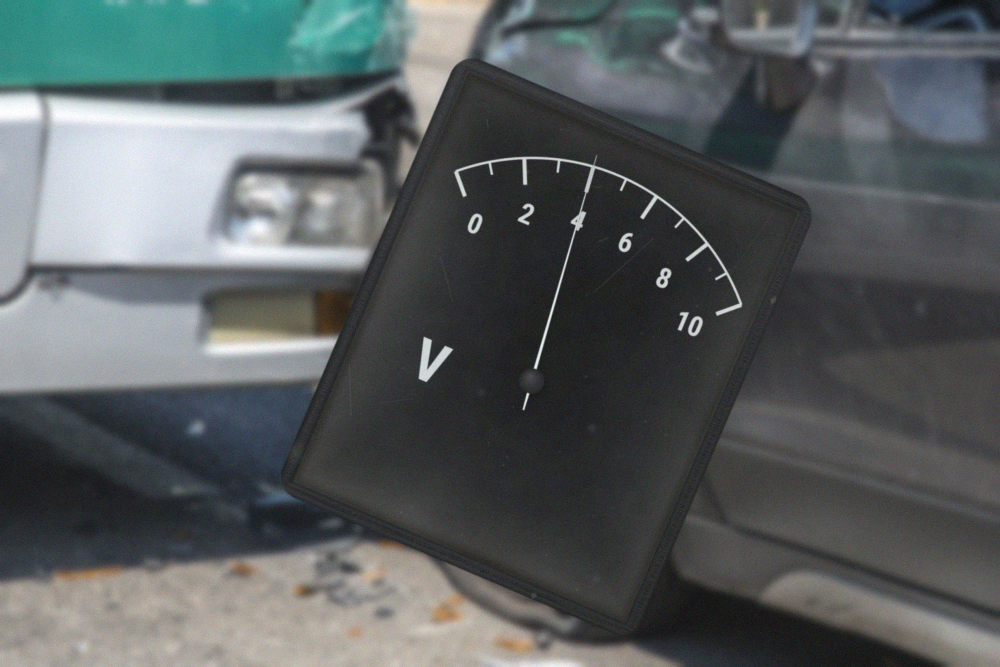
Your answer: **4** V
